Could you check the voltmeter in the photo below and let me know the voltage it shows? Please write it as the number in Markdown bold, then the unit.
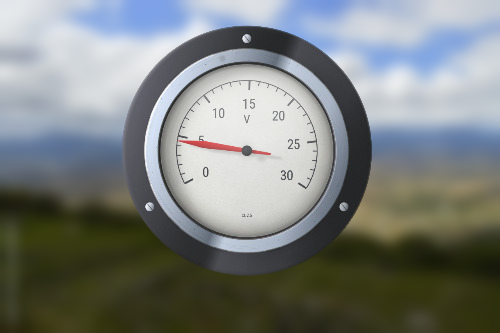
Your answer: **4.5** V
